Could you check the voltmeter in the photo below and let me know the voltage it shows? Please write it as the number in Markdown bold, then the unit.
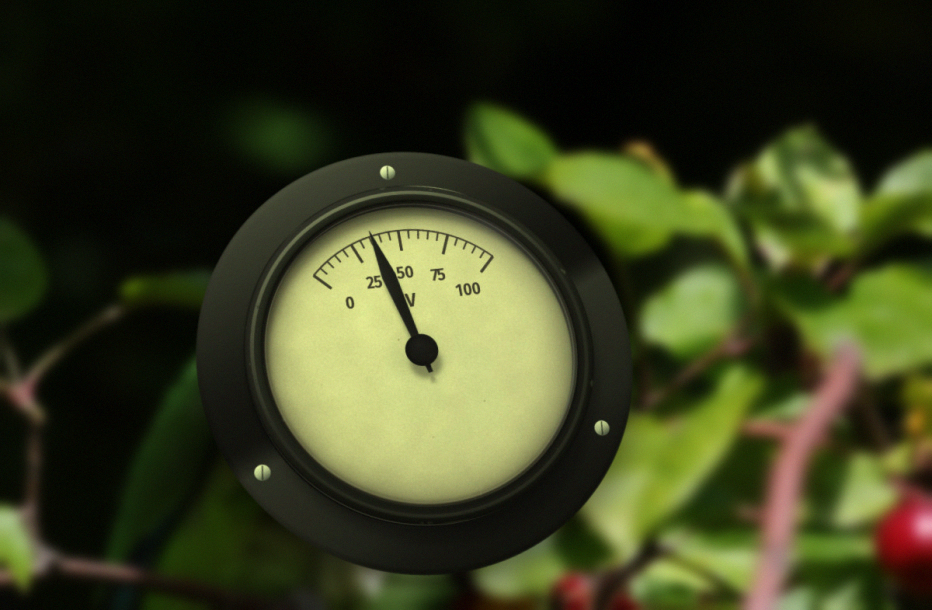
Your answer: **35** V
